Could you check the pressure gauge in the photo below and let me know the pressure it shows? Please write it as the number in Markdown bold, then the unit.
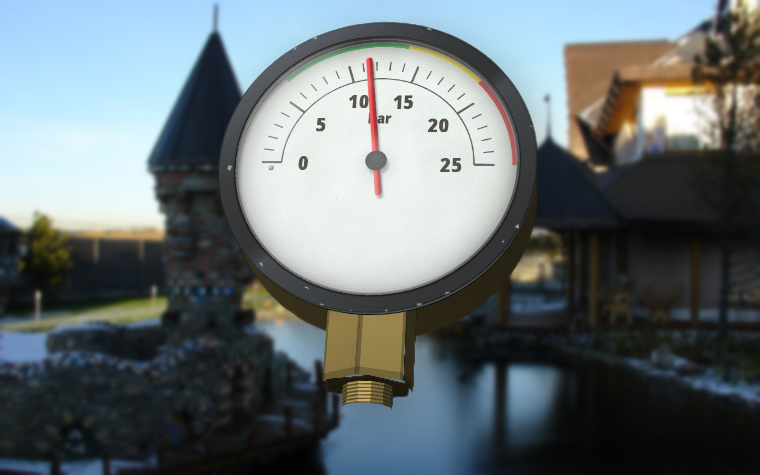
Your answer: **11.5** bar
